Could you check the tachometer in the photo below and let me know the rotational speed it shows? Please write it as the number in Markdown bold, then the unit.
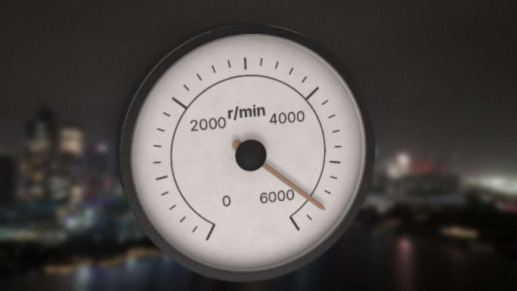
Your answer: **5600** rpm
